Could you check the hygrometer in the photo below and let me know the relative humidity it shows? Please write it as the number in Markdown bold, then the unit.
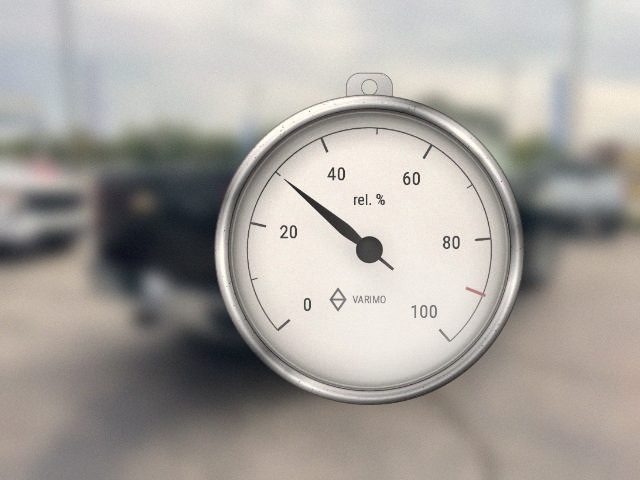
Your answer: **30** %
